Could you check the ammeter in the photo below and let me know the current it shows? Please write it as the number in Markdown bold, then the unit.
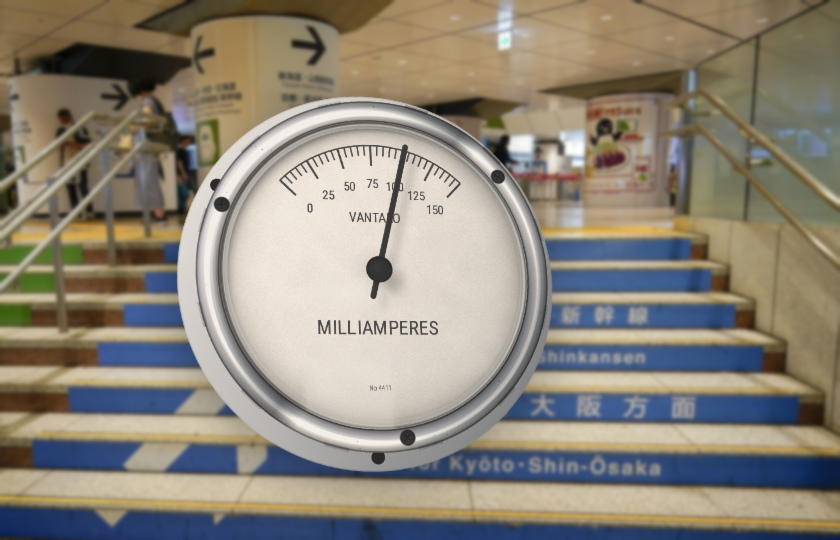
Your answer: **100** mA
